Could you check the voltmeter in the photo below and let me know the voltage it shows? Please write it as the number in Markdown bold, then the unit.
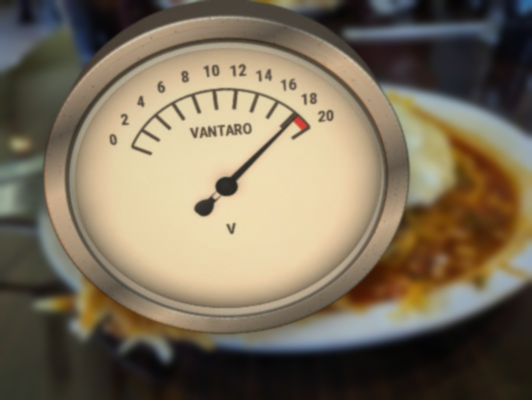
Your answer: **18** V
